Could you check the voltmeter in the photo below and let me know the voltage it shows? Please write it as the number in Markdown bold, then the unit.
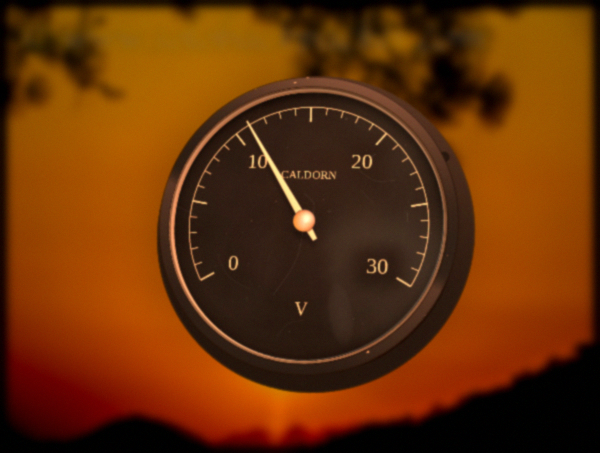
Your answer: **11** V
